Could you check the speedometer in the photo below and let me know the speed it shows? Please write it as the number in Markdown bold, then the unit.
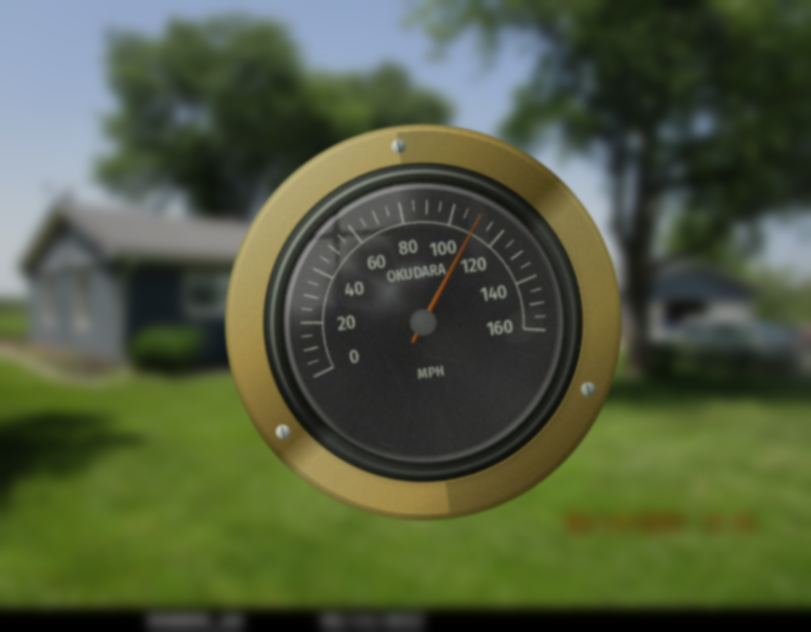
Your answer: **110** mph
